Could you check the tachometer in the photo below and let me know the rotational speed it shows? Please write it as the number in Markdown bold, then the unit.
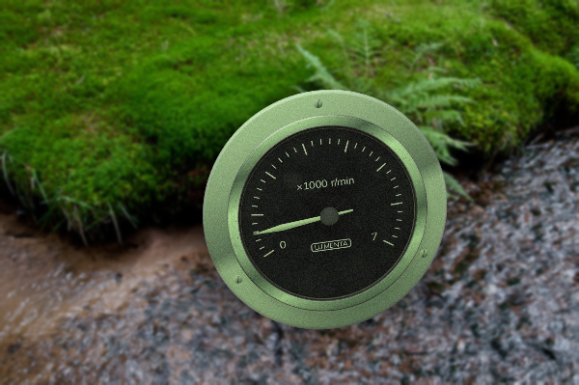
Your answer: **600** rpm
